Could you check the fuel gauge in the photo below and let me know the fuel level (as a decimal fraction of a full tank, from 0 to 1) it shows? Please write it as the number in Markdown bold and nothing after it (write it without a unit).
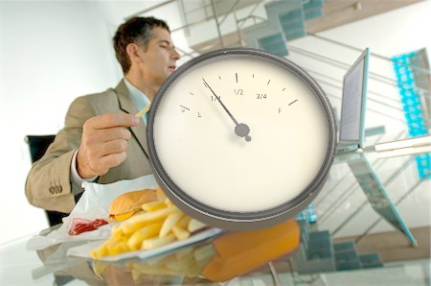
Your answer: **0.25**
